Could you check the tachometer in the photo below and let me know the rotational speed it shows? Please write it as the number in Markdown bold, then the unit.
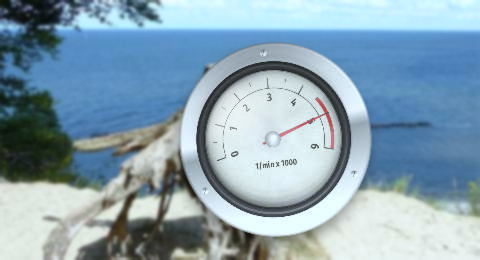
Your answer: **5000** rpm
